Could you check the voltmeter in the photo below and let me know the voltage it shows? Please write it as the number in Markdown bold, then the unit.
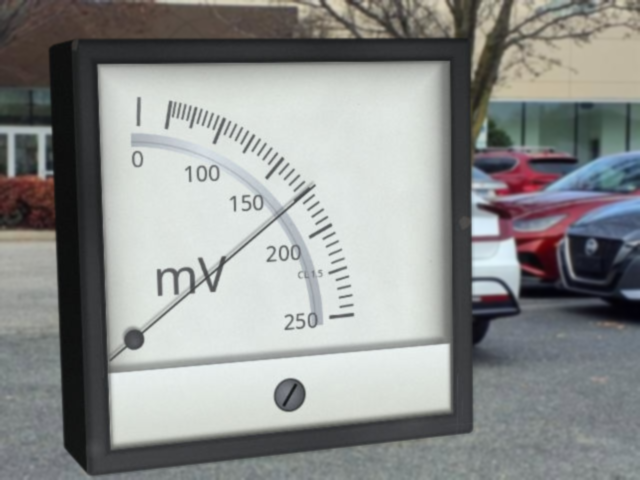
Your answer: **175** mV
